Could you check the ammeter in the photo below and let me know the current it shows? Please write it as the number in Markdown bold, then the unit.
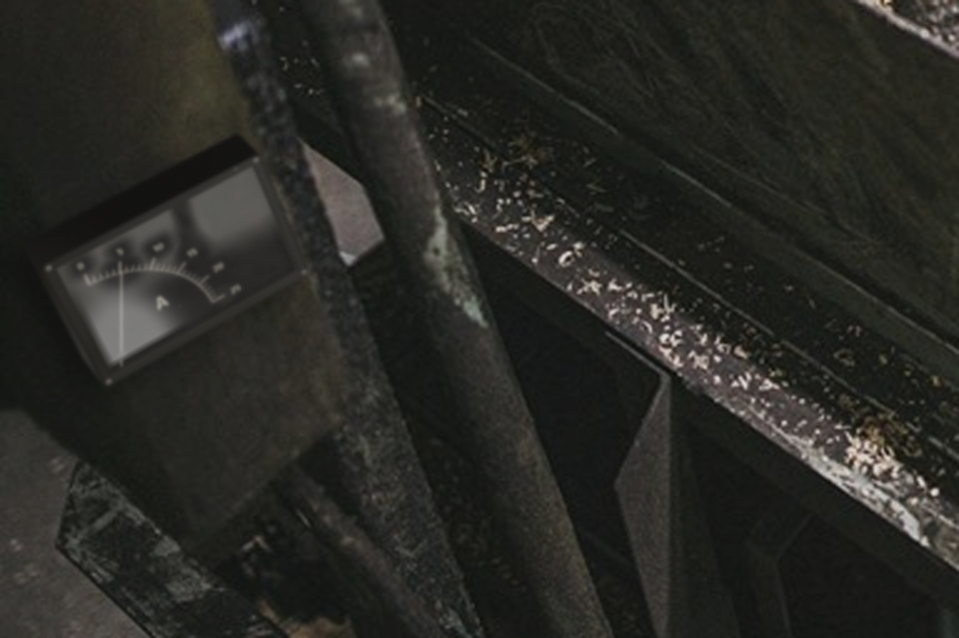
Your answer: **5** A
